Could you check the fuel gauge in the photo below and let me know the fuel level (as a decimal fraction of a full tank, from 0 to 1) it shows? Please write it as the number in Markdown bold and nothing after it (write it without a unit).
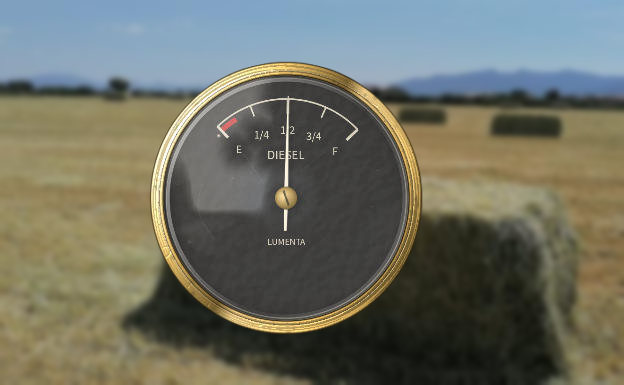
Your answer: **0.5**
